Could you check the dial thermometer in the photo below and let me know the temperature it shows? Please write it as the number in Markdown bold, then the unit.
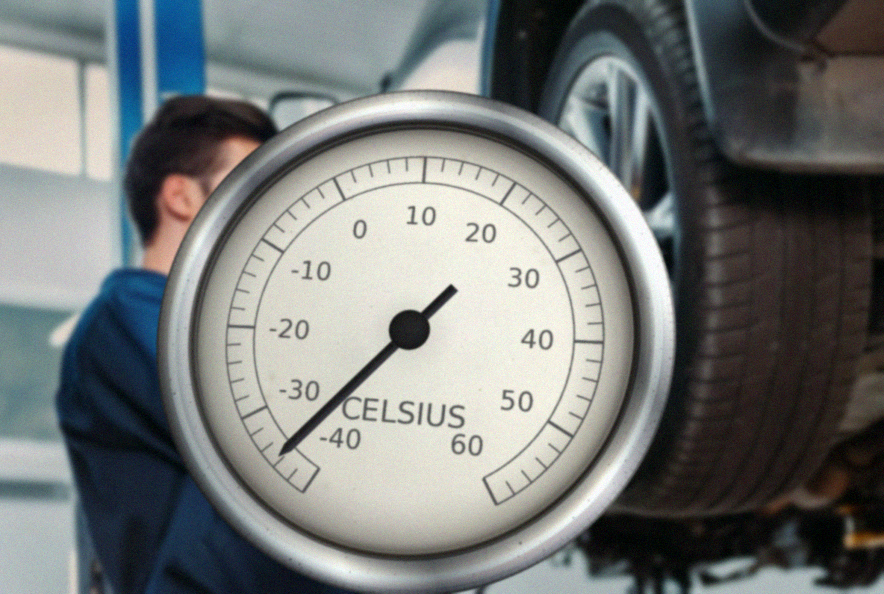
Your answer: **-36** °C
